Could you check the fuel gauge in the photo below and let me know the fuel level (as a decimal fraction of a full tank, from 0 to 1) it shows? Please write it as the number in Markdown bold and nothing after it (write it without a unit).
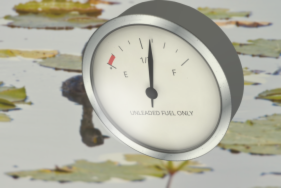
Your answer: **0.625**
